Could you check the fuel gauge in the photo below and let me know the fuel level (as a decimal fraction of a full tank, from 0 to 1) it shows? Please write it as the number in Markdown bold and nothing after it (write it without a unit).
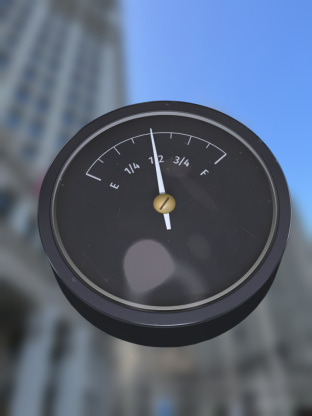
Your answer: **0.5**
